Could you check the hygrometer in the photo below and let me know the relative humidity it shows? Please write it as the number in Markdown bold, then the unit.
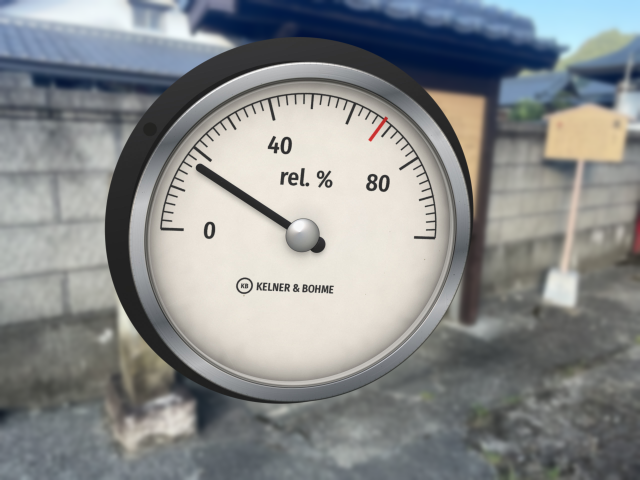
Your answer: **17** %
